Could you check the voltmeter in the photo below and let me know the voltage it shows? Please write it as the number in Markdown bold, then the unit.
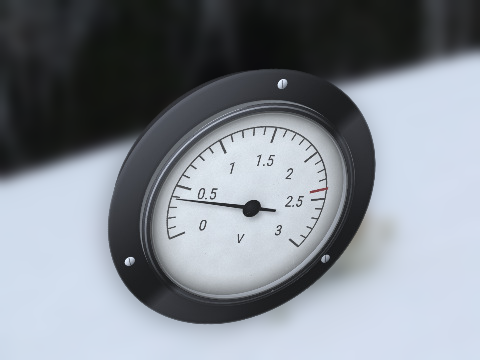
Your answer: **0.4** V
